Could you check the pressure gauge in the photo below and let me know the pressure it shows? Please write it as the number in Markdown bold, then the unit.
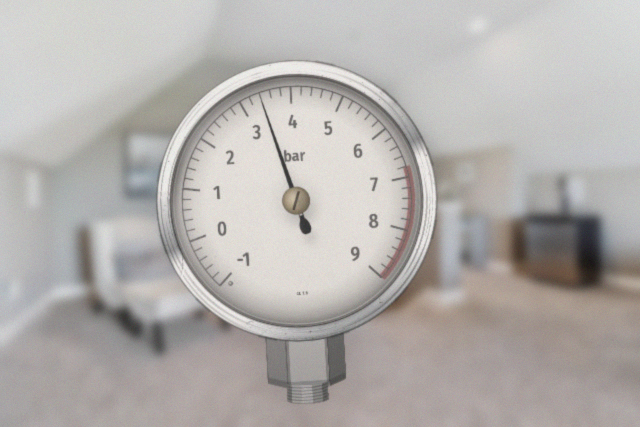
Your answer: **3.4** bar
